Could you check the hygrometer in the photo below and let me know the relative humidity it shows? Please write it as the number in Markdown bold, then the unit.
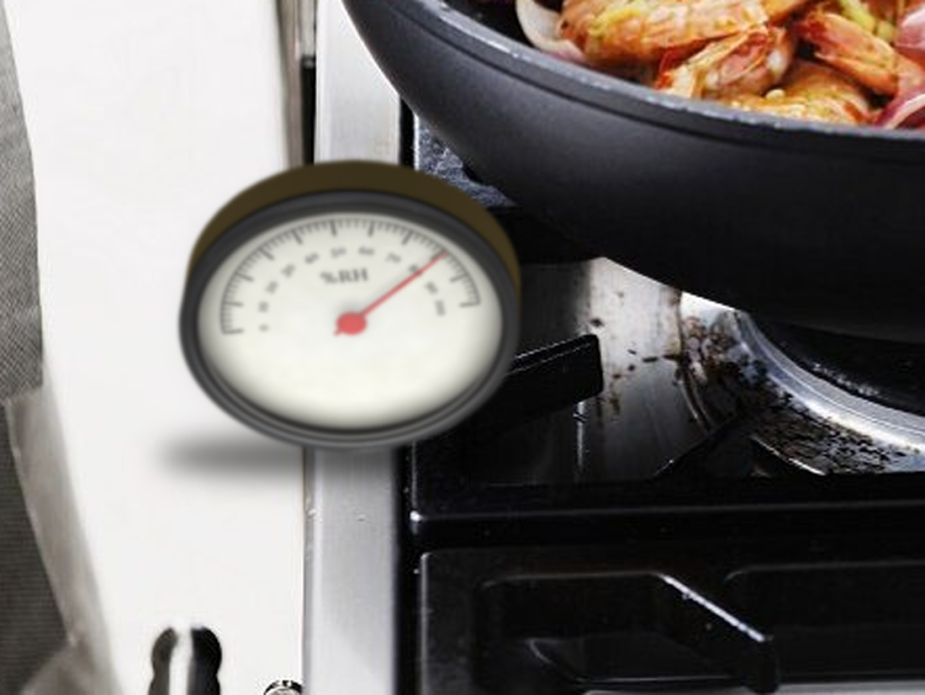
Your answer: **80** %
